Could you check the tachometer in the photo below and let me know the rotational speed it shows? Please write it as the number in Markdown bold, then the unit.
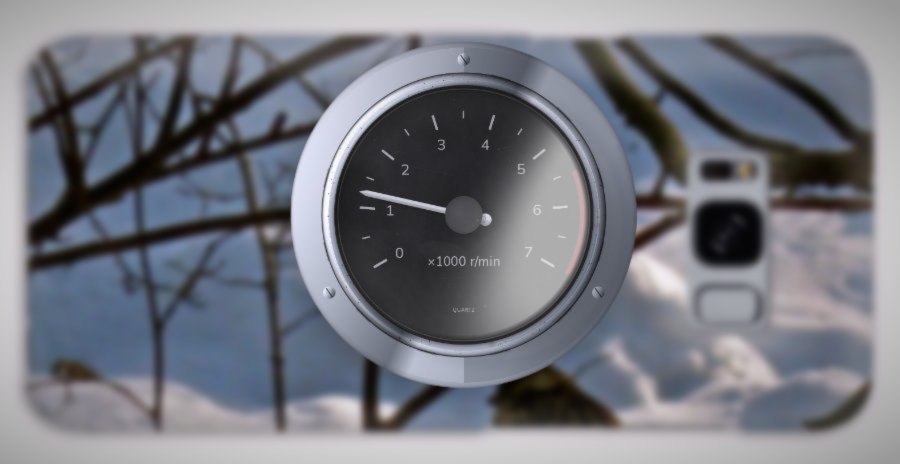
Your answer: **1250** rpm
